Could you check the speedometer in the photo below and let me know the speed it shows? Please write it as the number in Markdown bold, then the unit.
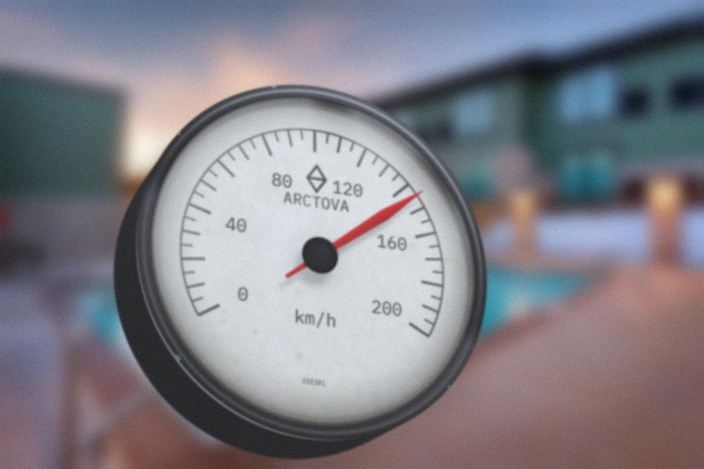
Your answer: **145** km/h
